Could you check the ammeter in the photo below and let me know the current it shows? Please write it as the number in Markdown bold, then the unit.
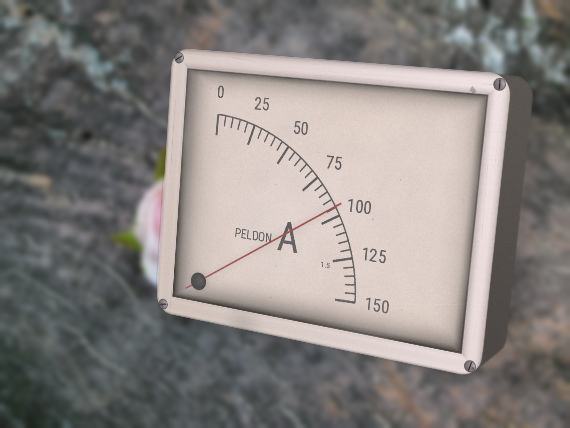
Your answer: **95** A
